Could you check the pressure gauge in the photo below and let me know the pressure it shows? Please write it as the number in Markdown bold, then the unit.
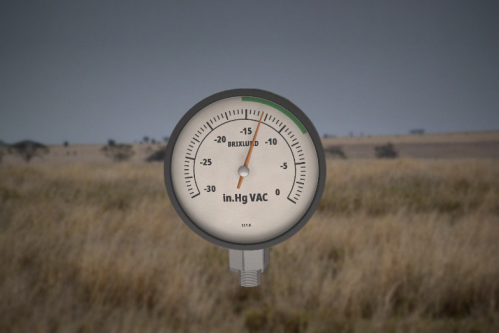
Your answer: **-13** inHg
